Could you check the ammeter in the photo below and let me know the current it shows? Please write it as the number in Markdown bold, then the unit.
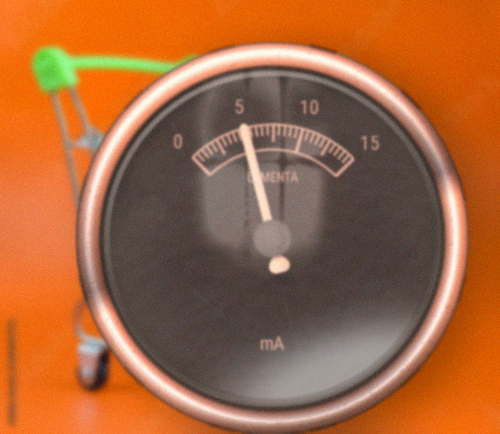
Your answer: **5** mA
